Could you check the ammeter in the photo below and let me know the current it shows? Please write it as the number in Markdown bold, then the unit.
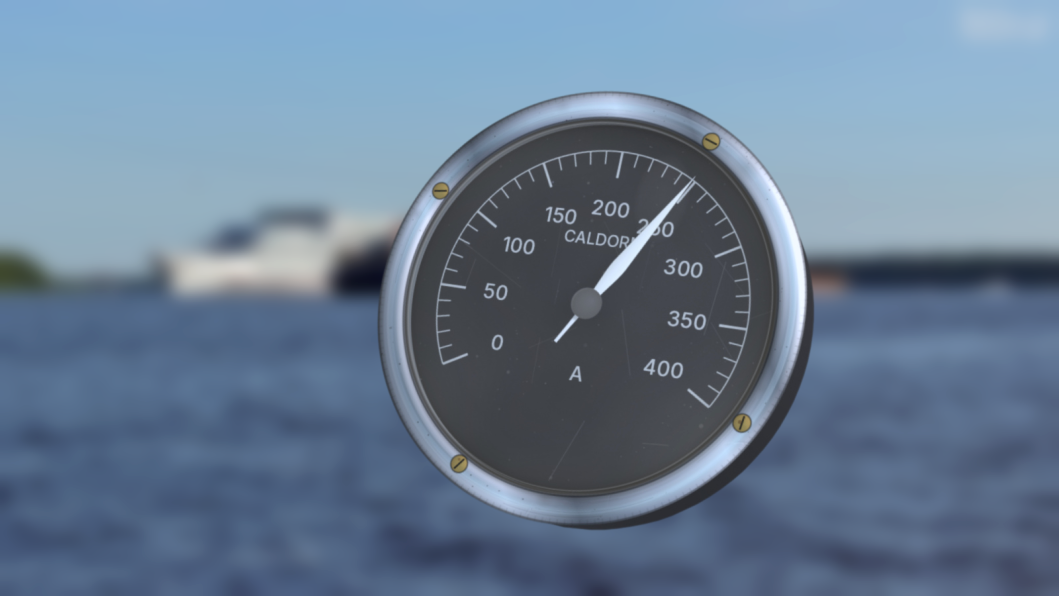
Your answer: **250** A
